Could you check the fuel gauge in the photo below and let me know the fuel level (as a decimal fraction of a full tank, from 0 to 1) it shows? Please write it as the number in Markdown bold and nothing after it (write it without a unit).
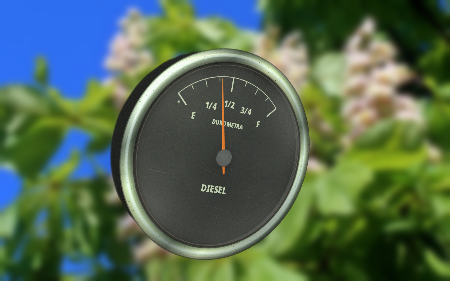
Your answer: **0.375**
